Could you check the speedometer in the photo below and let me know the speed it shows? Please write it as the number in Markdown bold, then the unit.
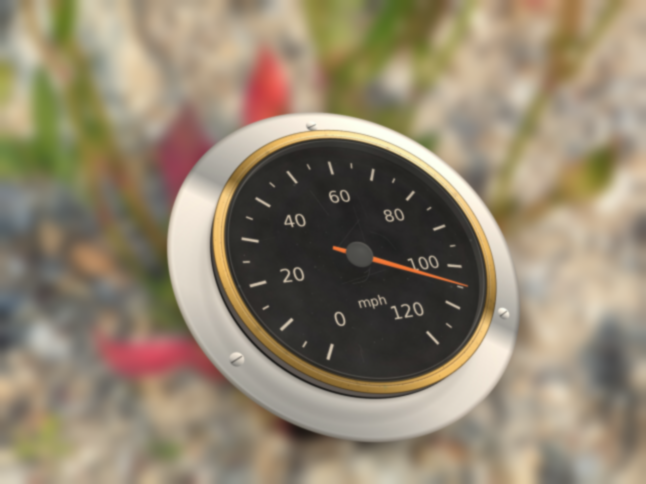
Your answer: **105** mph
